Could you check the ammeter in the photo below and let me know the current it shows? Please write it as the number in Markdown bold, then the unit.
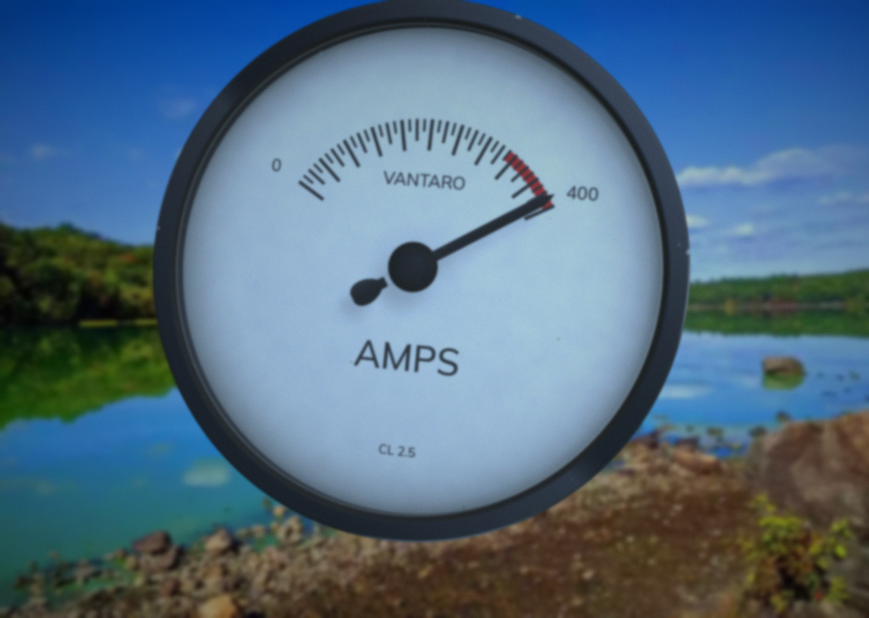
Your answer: **390** A
